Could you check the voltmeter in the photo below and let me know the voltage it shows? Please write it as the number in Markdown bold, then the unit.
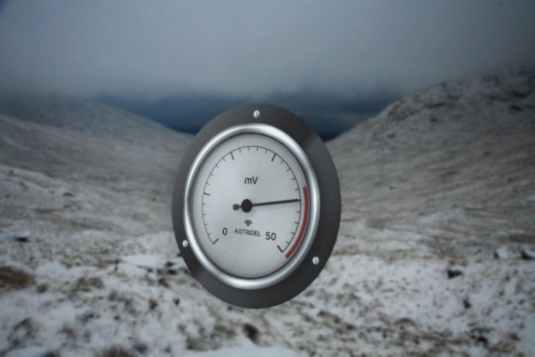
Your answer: **40** mV
